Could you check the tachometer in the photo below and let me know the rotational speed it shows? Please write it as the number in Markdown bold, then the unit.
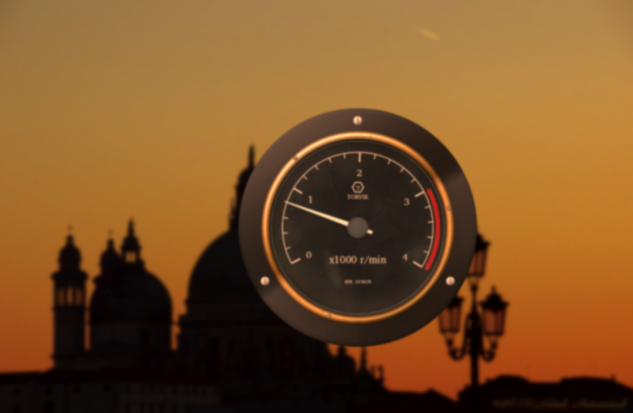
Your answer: **800** rpm
